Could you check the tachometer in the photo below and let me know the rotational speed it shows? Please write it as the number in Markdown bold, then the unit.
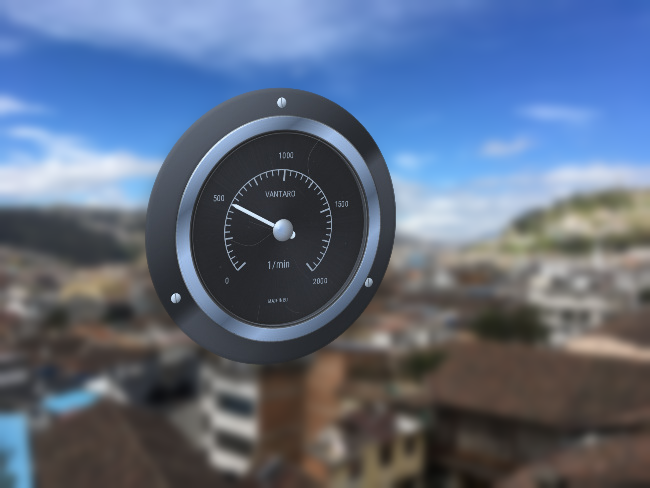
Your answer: **500** rpm
